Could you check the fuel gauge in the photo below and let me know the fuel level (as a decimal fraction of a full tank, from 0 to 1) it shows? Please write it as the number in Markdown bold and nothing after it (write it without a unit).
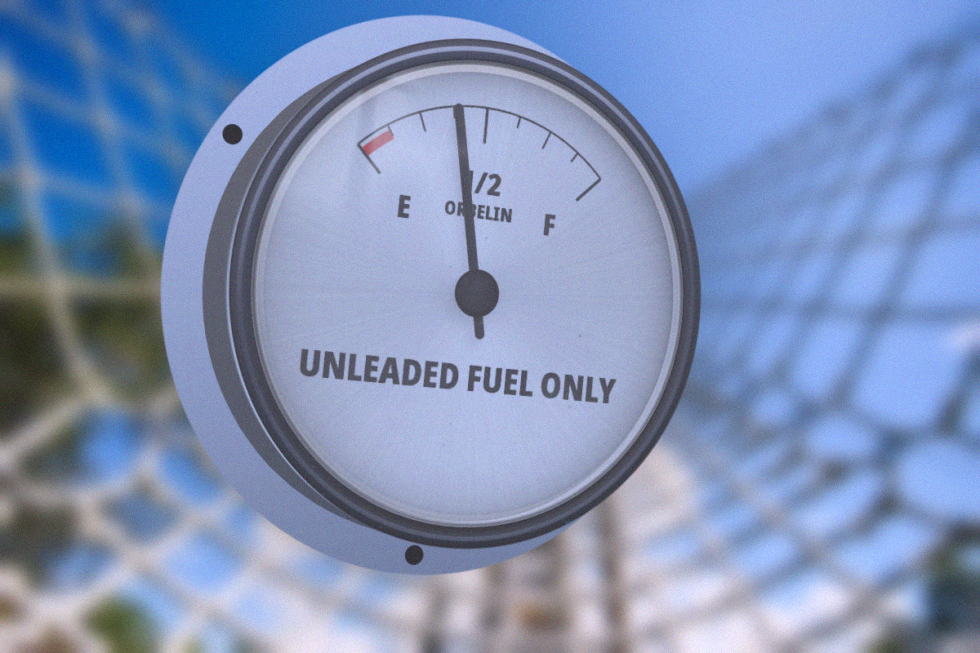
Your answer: **0.375**
